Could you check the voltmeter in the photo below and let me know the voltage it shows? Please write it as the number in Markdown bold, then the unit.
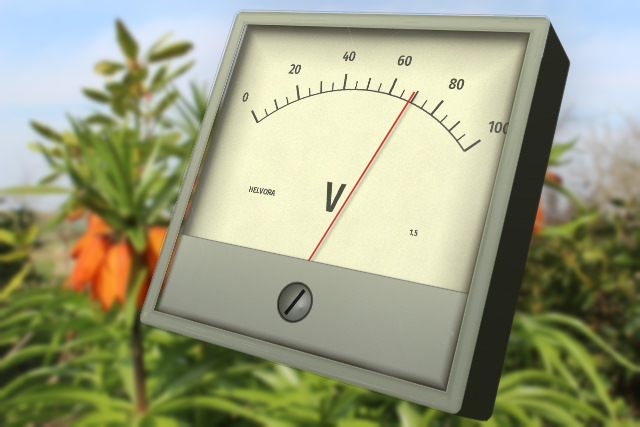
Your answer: **70** V
